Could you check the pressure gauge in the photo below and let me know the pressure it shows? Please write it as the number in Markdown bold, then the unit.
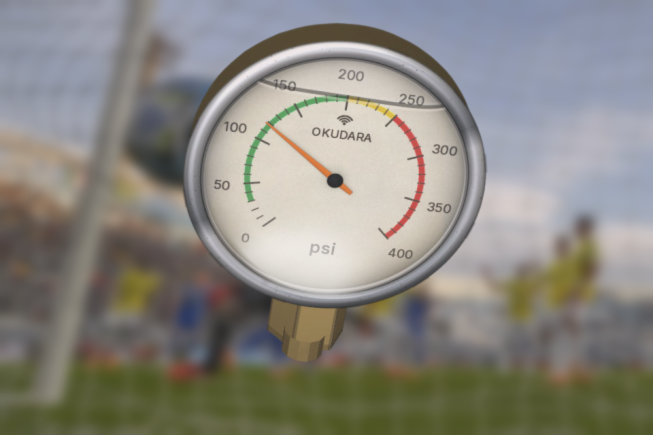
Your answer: **120** psi
